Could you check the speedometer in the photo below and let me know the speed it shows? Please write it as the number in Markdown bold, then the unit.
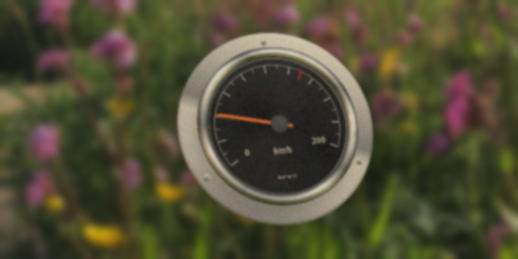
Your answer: **40** km/h
